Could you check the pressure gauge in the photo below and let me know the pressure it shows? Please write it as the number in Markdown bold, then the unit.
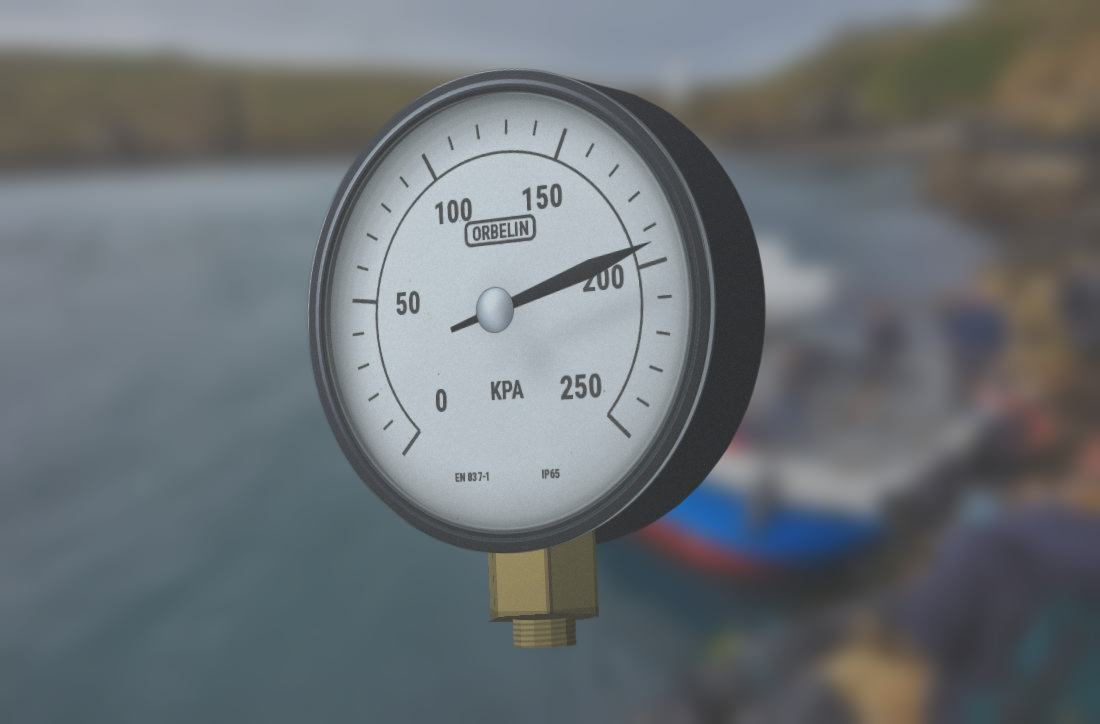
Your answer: **195** kPa
